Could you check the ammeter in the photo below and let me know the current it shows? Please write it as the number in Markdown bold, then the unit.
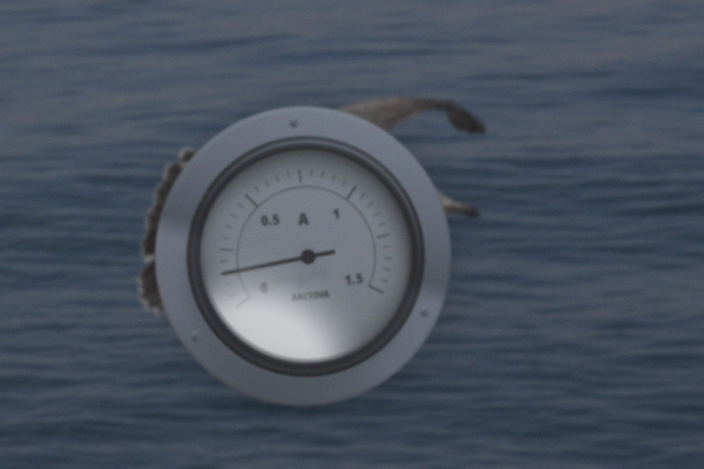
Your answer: **0.15** A
